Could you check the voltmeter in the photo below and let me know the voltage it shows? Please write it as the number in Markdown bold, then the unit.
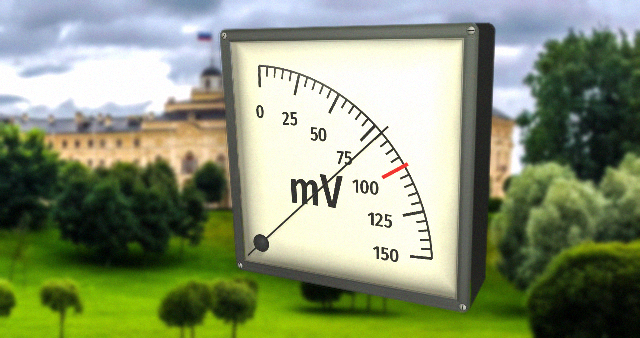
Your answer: **80** mV
